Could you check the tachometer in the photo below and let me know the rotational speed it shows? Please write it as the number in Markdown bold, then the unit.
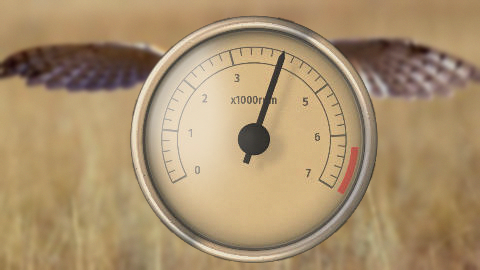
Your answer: **4000** rpm
